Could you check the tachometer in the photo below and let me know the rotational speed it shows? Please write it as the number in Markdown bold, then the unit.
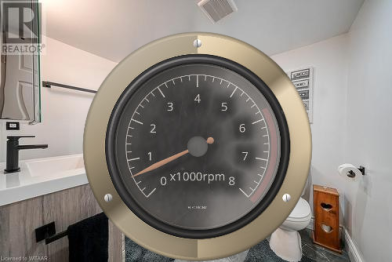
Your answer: **600** rpm
